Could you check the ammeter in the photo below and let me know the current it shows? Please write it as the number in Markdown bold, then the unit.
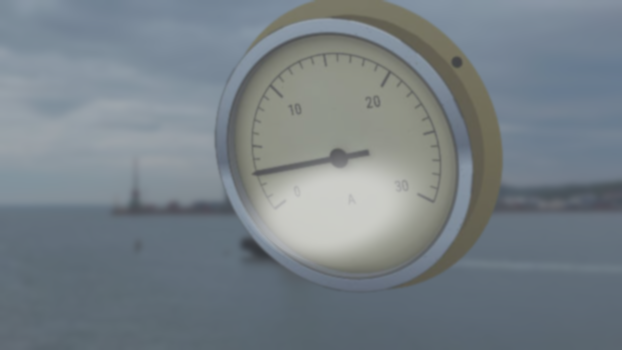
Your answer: **3** A
